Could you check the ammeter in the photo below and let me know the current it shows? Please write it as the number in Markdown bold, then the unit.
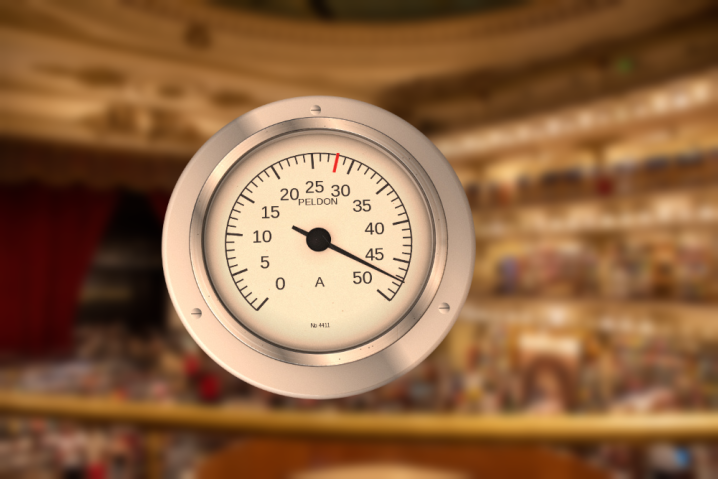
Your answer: **47.5** A
